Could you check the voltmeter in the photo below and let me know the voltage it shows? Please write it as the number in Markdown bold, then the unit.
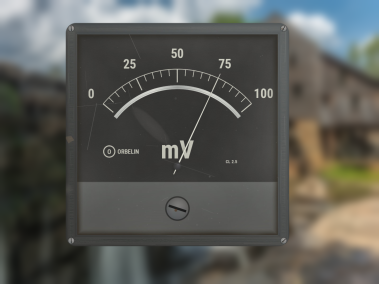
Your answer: **75** mV
